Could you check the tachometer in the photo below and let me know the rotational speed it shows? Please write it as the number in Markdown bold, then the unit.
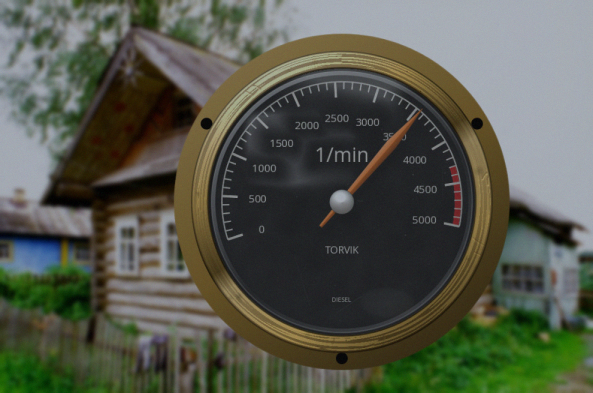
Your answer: **3550** rpm
